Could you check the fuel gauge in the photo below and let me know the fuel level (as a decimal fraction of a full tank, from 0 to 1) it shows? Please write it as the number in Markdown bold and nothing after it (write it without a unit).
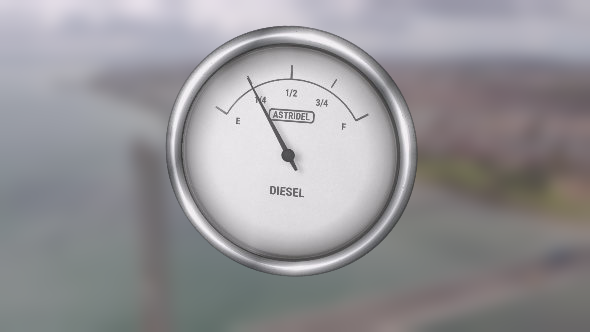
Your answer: **0.25**
